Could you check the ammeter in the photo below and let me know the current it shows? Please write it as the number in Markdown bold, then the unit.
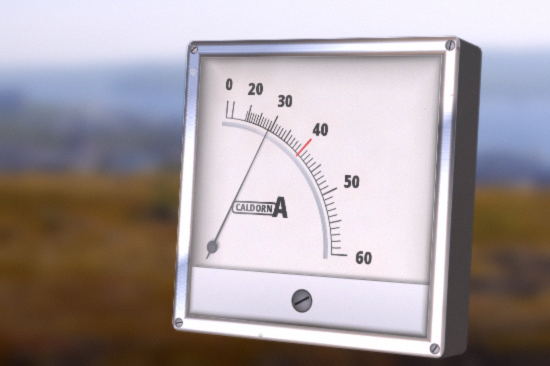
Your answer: **30** A
